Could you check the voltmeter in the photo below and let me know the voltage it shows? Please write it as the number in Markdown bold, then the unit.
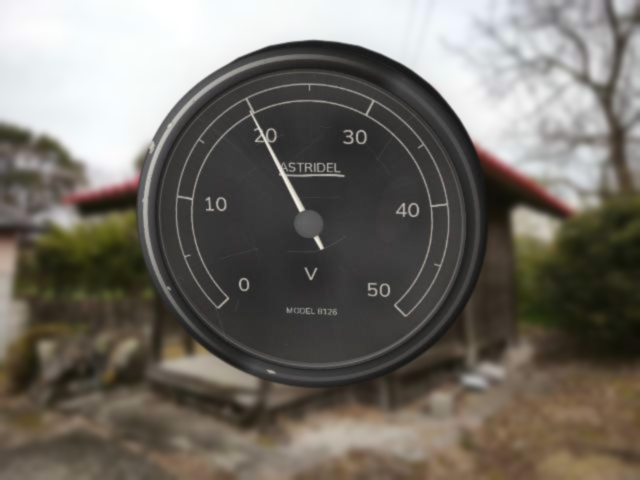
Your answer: **20** V
